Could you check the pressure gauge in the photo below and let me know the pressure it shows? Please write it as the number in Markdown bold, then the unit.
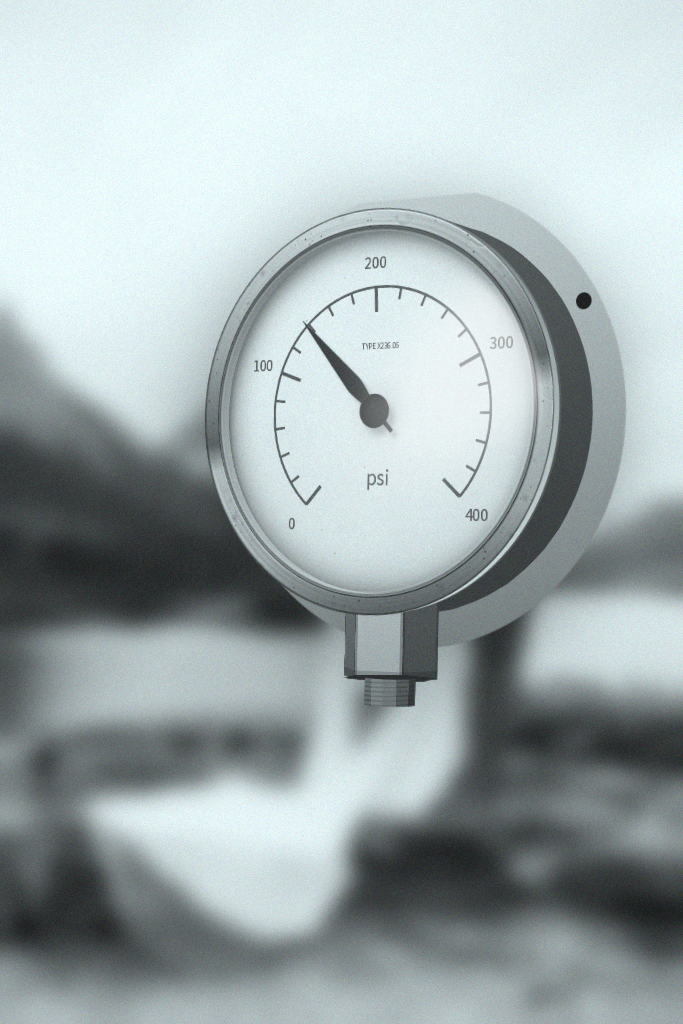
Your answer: **140** psi
